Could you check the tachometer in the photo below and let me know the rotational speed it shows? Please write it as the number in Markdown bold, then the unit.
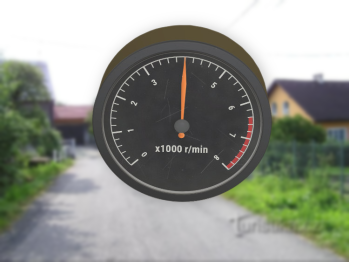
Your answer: **4000** rpm
